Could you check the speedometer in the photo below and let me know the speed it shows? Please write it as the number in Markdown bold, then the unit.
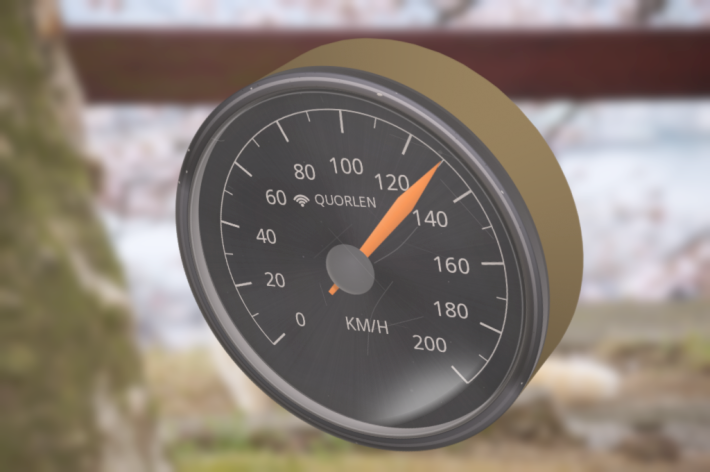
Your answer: **130** km/h
